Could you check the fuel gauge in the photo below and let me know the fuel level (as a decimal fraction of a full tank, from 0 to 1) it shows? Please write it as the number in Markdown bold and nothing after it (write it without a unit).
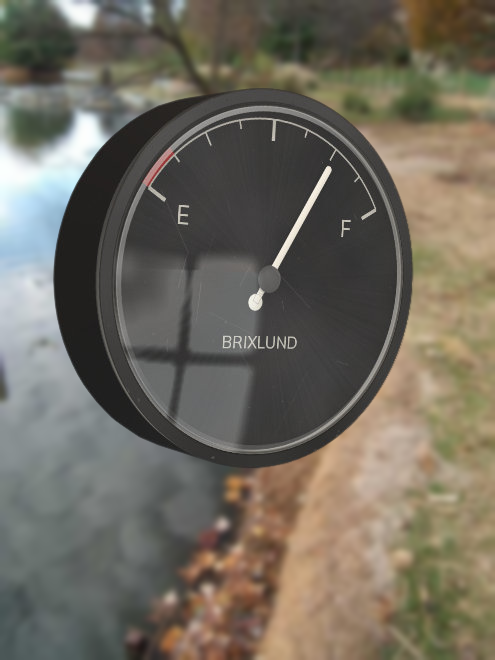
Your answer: **0.75**
